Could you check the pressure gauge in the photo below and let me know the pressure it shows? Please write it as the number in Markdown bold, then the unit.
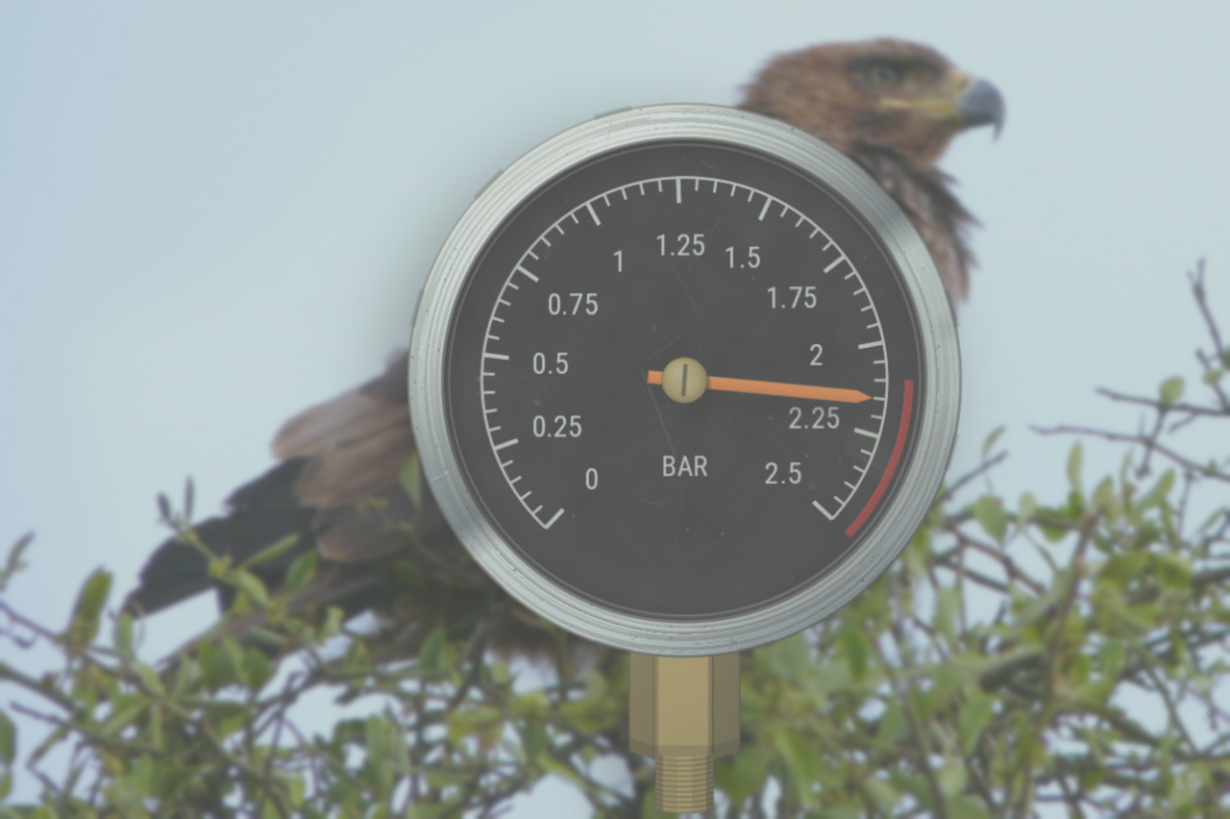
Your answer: **2.15** bar
